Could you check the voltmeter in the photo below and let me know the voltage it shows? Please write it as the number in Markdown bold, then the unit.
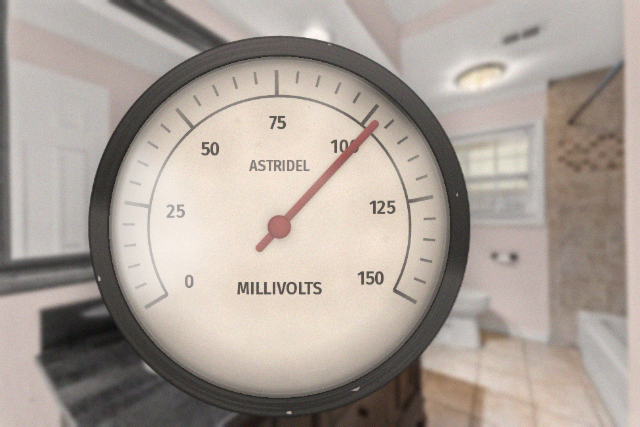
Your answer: **102.5** mV
